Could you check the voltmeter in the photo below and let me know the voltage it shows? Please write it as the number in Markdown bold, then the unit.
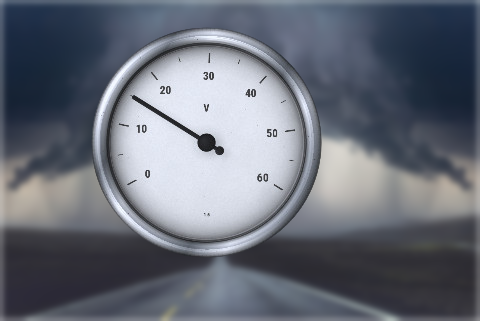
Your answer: **15** V
